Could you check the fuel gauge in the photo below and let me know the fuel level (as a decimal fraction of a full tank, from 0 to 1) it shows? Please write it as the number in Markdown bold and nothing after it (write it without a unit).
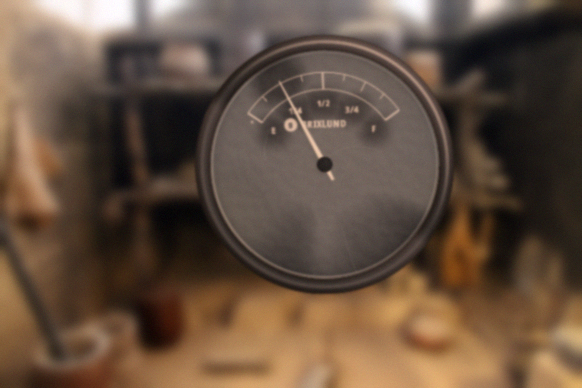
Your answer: **0.25**
